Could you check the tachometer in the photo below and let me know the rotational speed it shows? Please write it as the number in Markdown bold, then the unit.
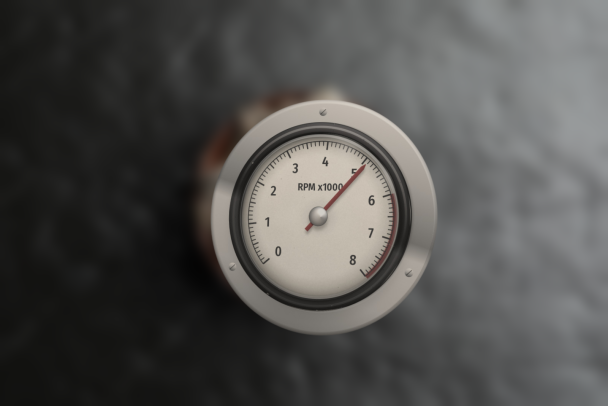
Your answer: **5100** rpm
